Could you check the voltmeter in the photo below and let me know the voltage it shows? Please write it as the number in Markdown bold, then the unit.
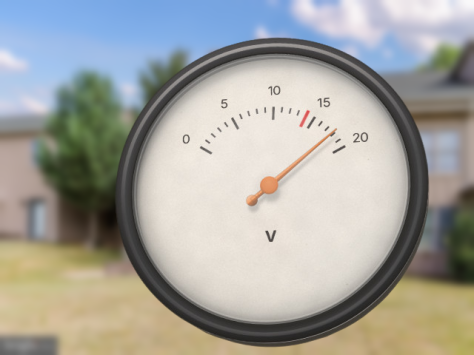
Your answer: **18** V
